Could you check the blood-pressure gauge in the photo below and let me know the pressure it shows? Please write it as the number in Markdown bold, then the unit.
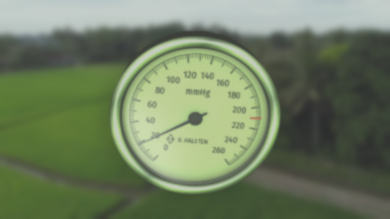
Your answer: **20** mmHg
